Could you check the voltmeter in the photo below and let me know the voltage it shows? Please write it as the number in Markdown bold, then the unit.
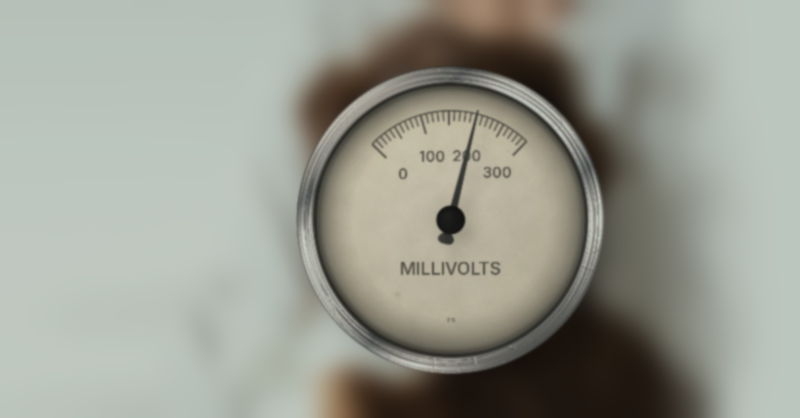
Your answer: **200** mV
